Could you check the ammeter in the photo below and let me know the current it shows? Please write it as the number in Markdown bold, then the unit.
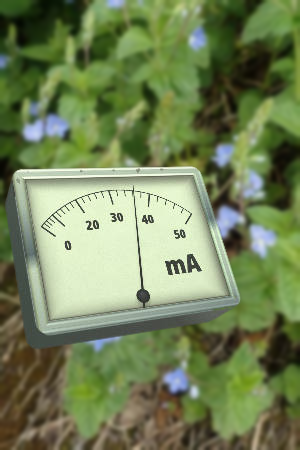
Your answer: **36** mA
